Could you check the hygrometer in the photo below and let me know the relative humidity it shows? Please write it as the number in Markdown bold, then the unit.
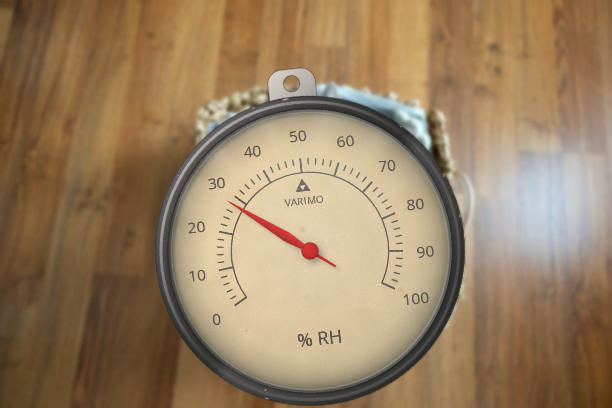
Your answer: **28** %
